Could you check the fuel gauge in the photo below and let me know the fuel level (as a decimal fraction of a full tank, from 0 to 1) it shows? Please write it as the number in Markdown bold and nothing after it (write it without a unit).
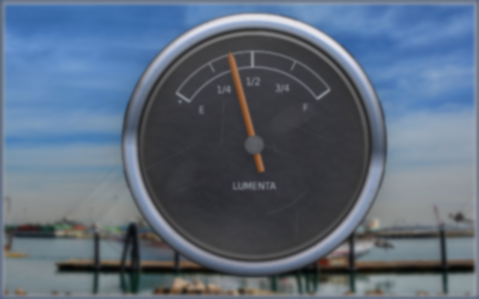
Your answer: **0.375**
